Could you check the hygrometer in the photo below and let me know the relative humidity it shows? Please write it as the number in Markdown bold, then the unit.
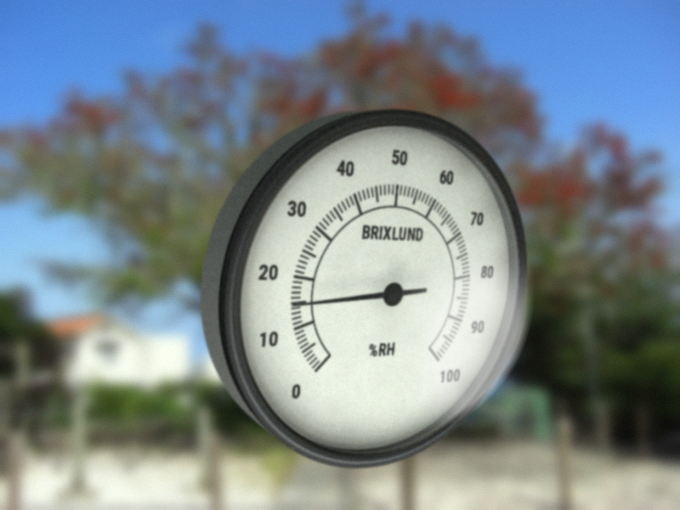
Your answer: **15** %
